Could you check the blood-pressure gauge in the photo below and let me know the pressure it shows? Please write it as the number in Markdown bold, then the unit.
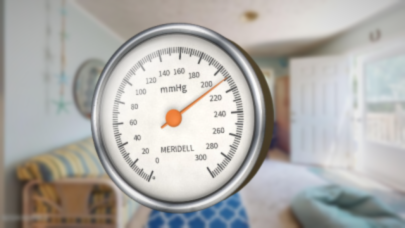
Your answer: **210** mmHg
